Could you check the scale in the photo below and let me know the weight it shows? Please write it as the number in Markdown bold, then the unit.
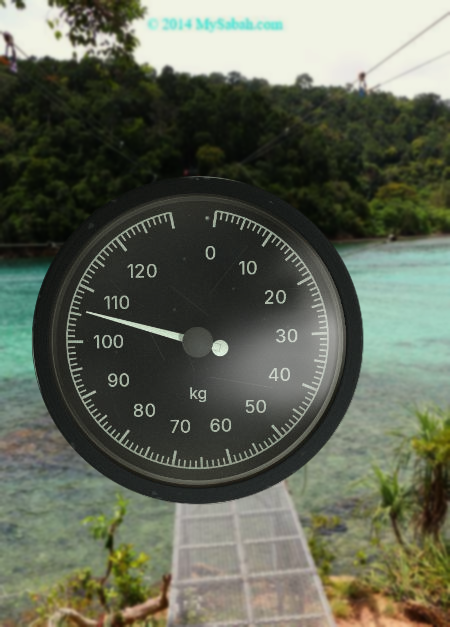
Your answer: **106** kg
